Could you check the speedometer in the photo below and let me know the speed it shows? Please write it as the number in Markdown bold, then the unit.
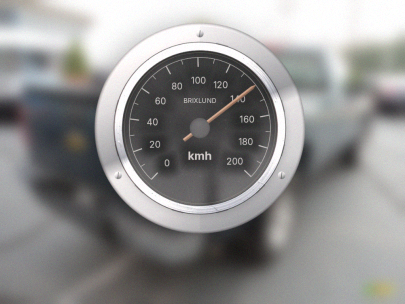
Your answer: **140** km/h
